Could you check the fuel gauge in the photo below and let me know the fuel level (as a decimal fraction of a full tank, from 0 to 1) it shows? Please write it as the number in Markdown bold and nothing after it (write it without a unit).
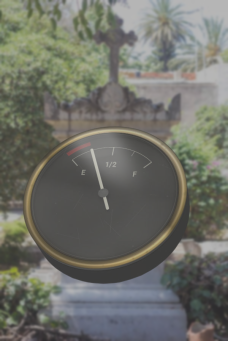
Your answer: **0.25**
